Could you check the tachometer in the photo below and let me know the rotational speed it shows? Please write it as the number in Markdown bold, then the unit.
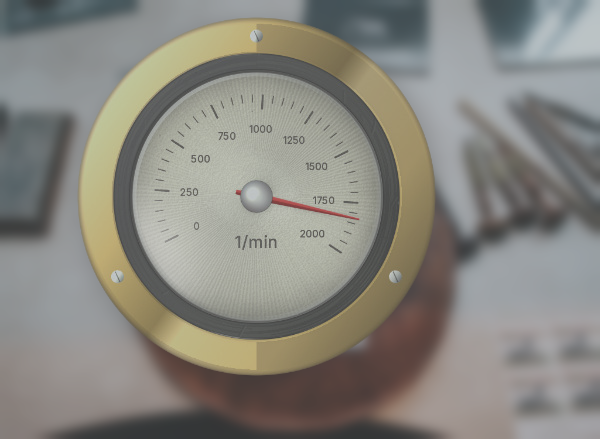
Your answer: **1825** rpm
